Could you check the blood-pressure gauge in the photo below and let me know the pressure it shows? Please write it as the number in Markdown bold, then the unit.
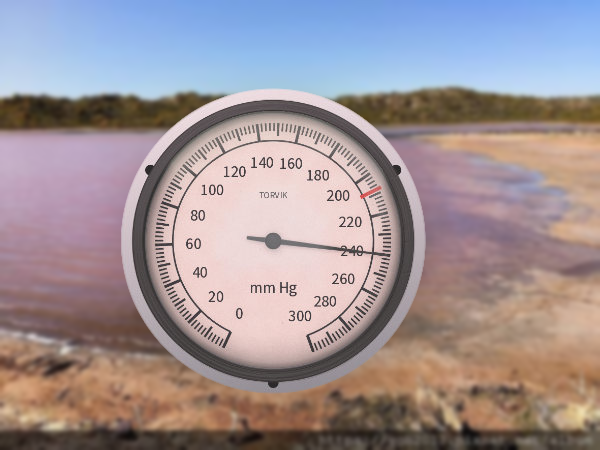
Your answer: **240** mmHg
